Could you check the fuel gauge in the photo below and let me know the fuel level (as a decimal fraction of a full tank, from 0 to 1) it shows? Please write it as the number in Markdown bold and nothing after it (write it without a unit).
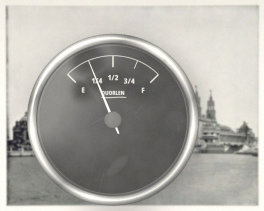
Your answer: **0.25**
